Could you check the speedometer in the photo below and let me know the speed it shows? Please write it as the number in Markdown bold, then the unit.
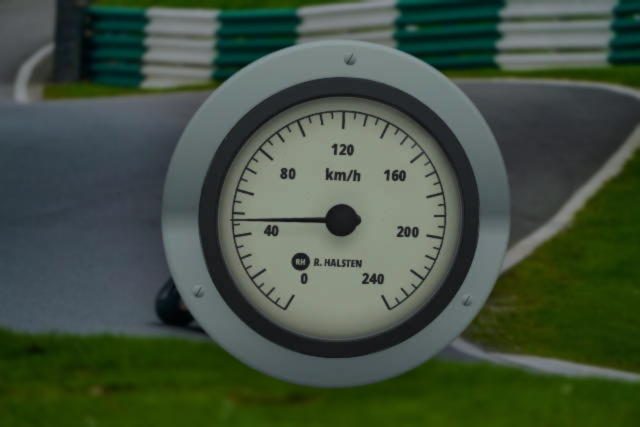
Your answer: **47.5** km/h
